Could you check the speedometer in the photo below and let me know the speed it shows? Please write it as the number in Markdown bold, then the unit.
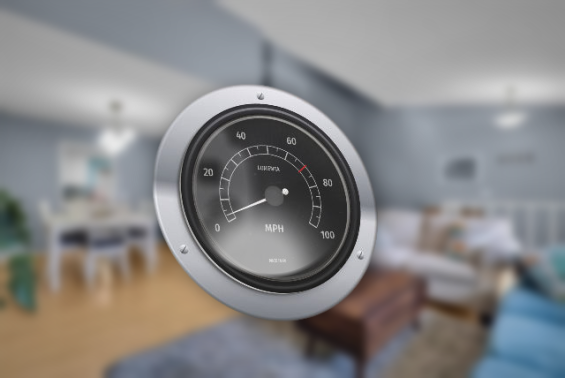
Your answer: **2.5** mph
